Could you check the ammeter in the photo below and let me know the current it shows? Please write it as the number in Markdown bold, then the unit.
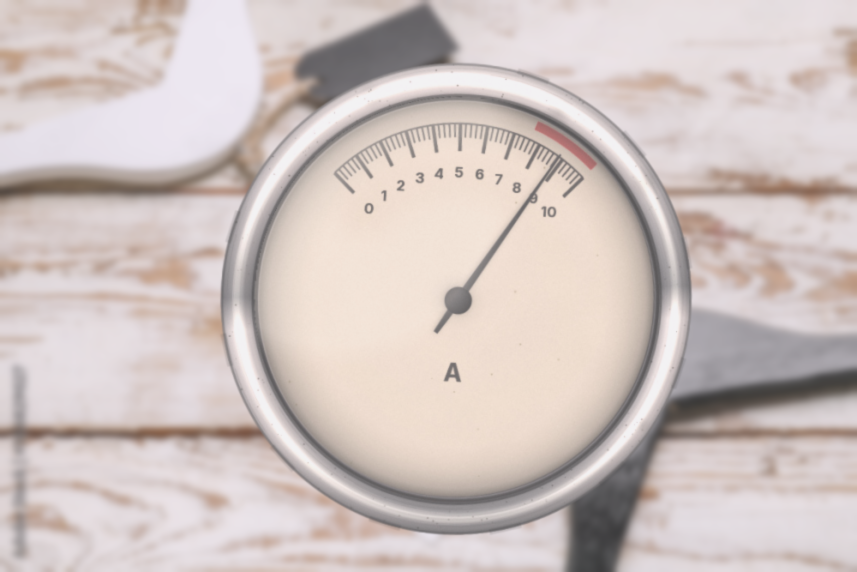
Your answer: **8.8** A
